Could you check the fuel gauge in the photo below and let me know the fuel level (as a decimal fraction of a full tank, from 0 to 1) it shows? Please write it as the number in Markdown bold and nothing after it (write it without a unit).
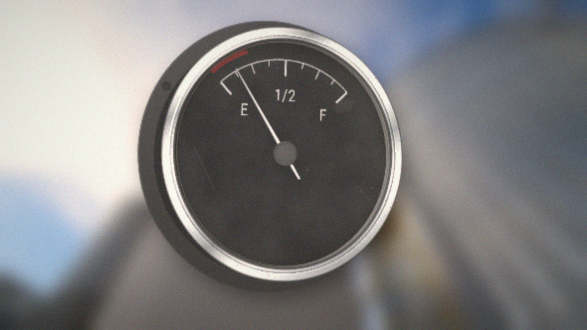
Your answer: **0.125**
